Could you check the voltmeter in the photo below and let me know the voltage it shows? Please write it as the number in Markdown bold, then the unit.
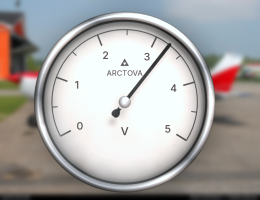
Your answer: **3.25** V
